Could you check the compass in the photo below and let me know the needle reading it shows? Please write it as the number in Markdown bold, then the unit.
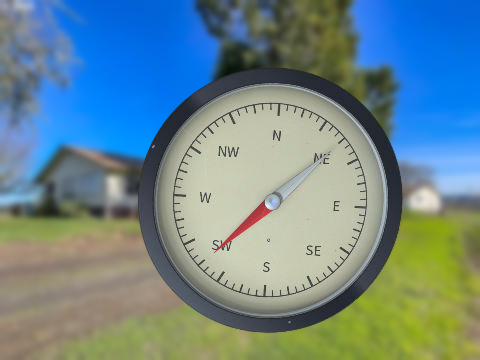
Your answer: **225** °
